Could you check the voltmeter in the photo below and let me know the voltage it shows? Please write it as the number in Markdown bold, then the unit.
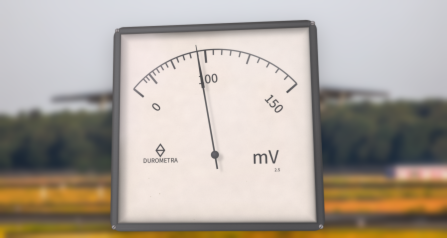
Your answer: **95** mV
